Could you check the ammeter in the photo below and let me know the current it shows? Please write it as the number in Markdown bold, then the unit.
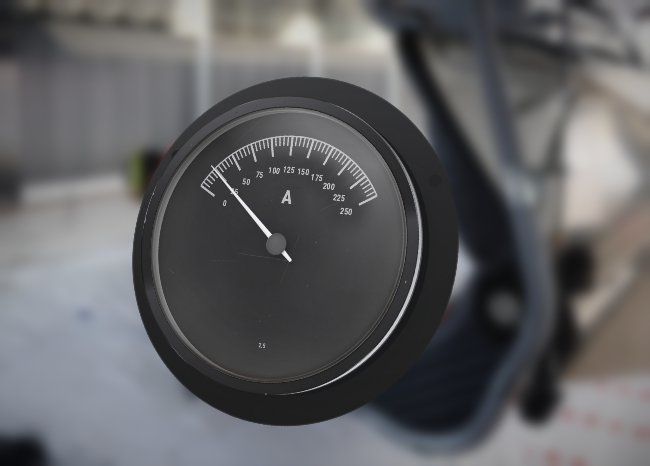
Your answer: **25** A
